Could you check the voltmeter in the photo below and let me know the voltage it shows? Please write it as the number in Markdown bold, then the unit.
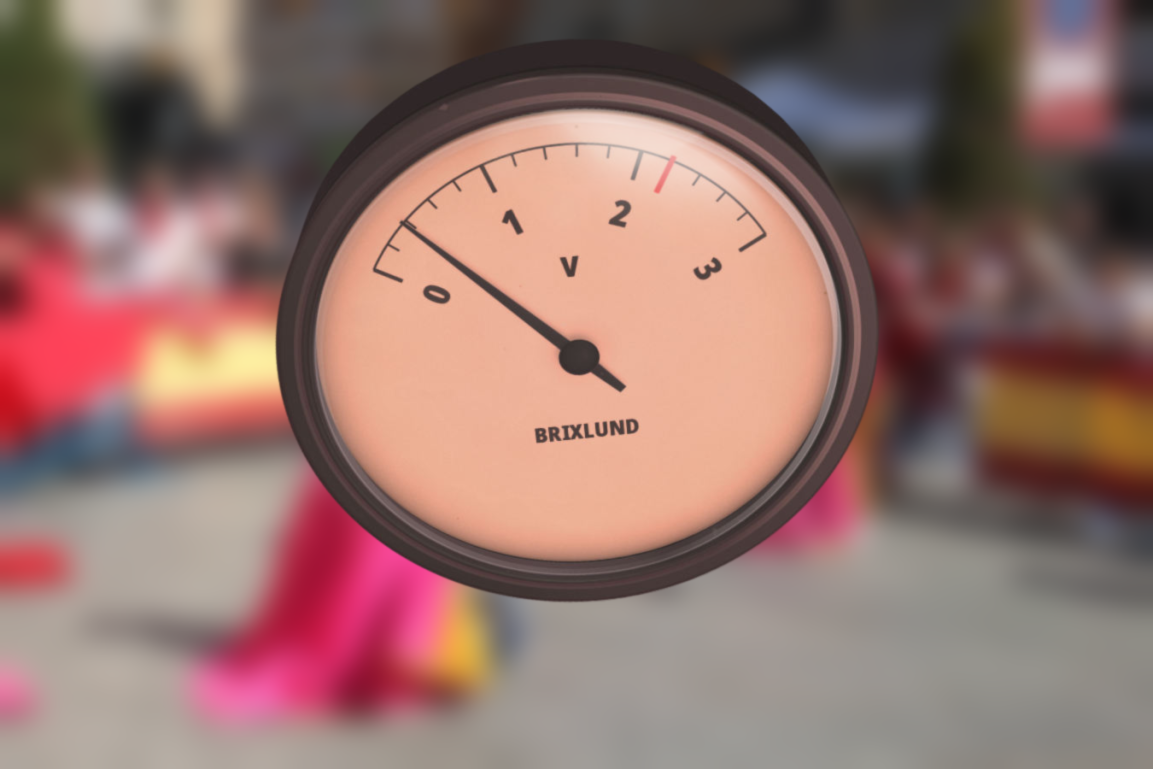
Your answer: **0.4** V
